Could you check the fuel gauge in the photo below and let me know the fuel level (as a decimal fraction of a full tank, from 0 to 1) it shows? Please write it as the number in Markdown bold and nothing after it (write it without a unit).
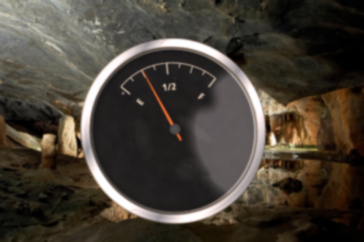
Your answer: **0.25**
